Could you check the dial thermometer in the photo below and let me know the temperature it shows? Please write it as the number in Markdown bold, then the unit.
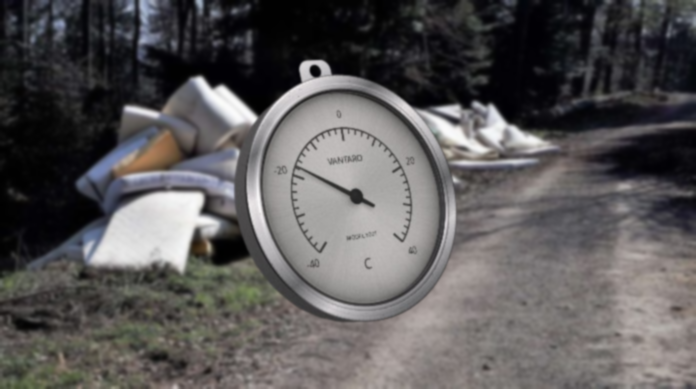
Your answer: **-18** °C
